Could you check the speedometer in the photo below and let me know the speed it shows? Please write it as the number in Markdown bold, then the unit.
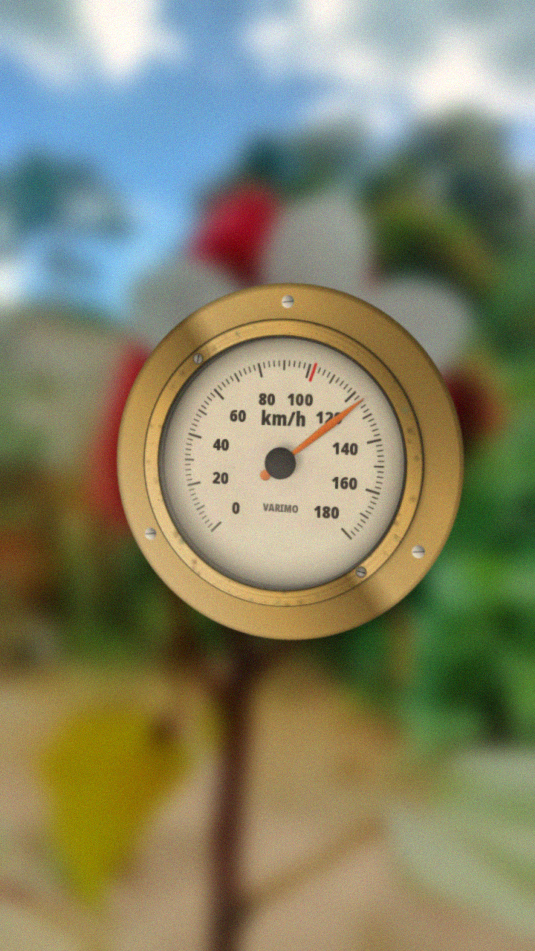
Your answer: **124** km/h
